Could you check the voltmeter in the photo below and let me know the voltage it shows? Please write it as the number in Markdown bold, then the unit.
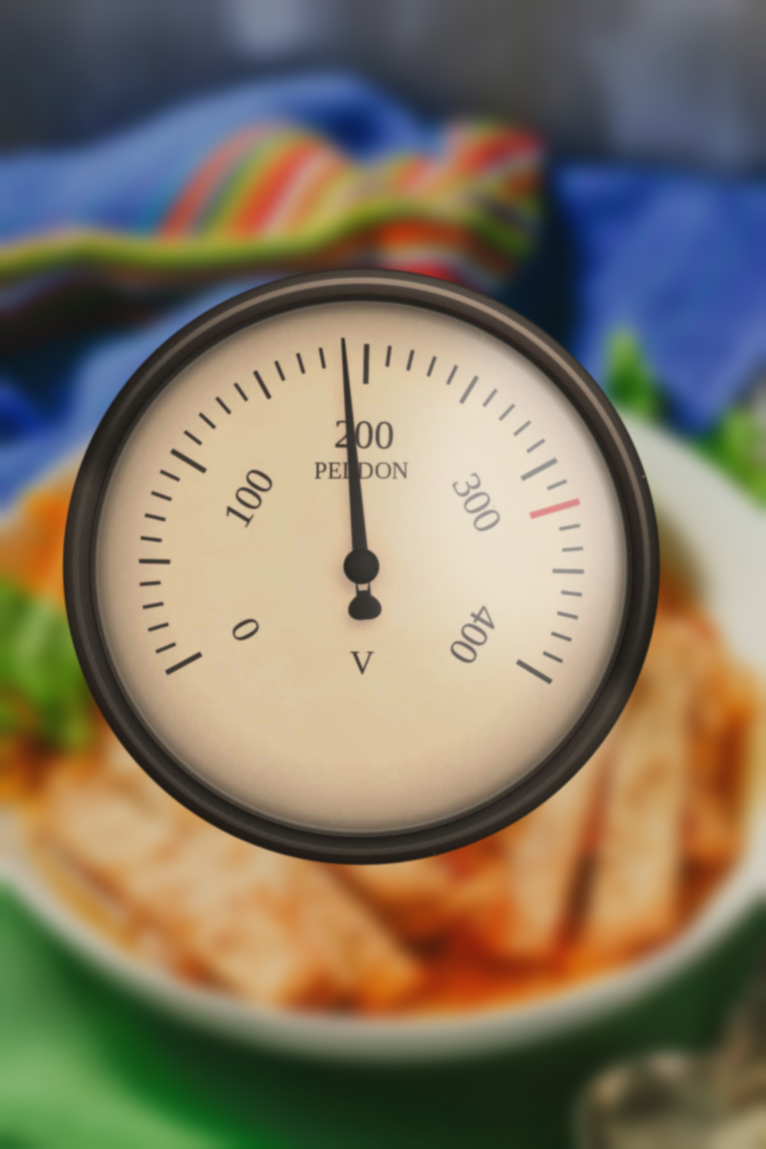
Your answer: **190** V
